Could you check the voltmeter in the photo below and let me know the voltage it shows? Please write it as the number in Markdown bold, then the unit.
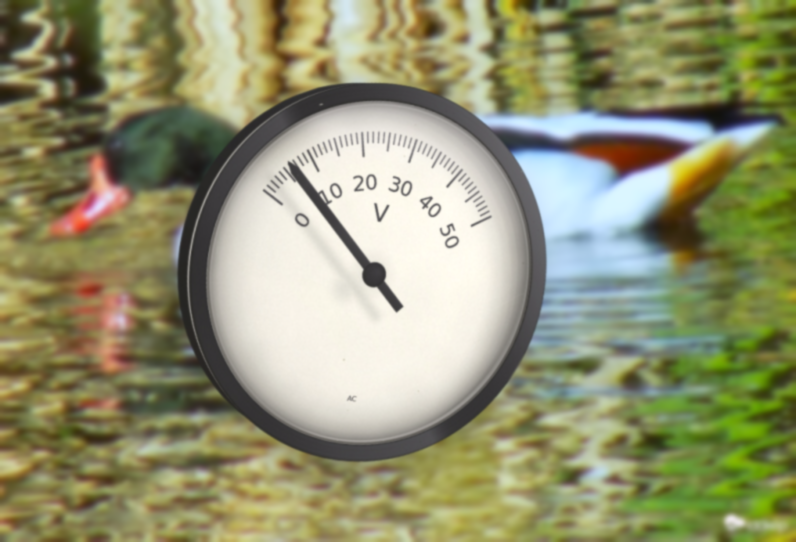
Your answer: **6** V
